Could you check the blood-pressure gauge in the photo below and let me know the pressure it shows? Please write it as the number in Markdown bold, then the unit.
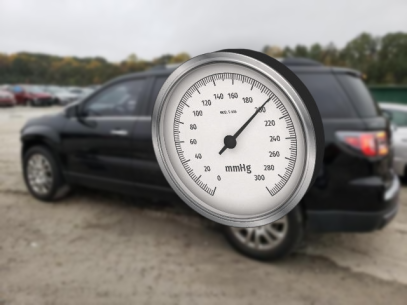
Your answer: **200** mmHg
